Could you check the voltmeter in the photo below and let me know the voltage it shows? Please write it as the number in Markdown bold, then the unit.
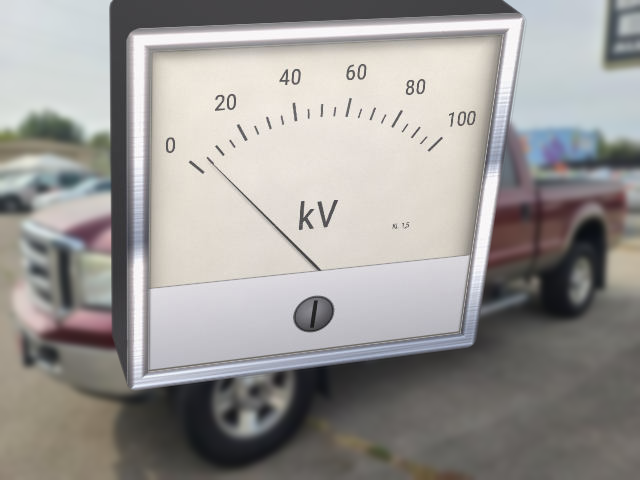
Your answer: **5** kV
